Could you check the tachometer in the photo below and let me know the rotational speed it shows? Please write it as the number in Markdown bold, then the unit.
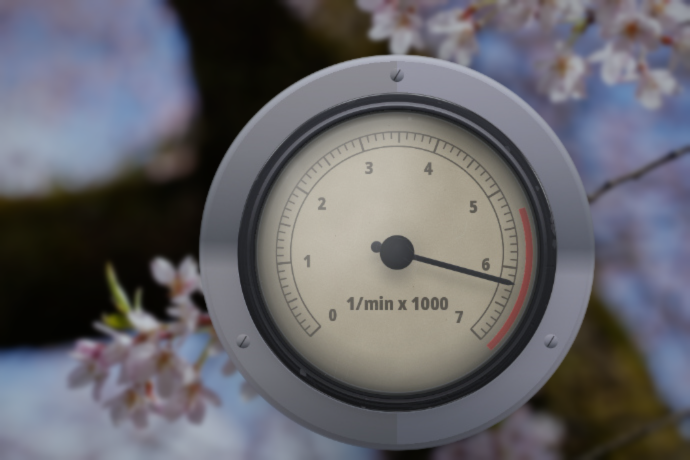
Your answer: **6200** rpm
